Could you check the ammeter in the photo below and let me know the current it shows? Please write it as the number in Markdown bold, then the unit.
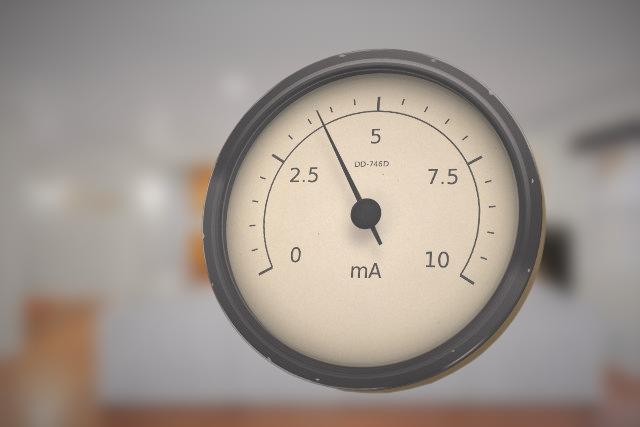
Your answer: **3.75** mA
